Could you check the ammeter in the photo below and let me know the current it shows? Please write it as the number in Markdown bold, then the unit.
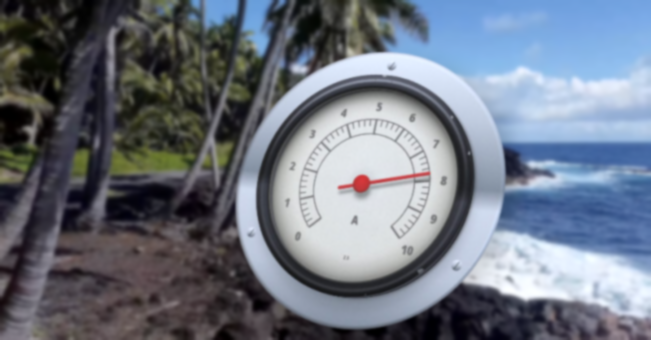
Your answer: **7.8** A
